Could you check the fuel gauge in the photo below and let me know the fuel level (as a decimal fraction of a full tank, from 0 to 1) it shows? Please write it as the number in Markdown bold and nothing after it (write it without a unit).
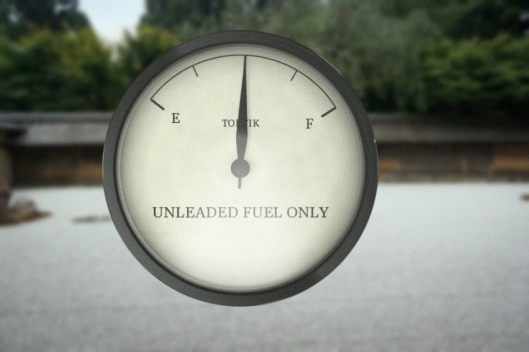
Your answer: **0.5**
